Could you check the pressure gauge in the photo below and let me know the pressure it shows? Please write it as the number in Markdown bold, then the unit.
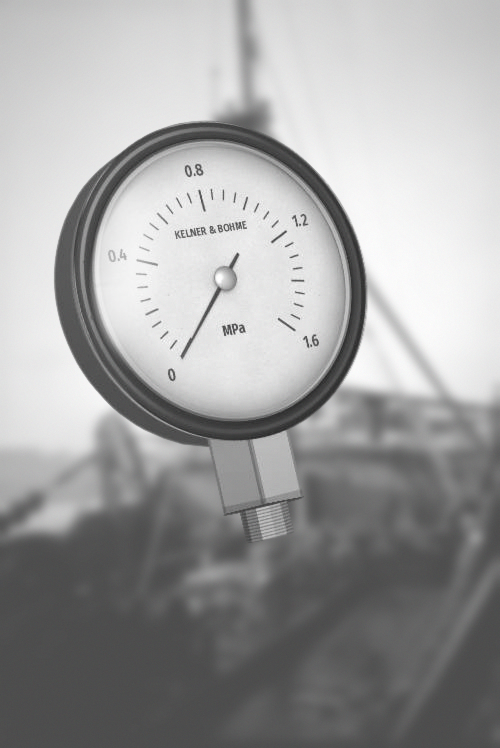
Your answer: **0** MPa
